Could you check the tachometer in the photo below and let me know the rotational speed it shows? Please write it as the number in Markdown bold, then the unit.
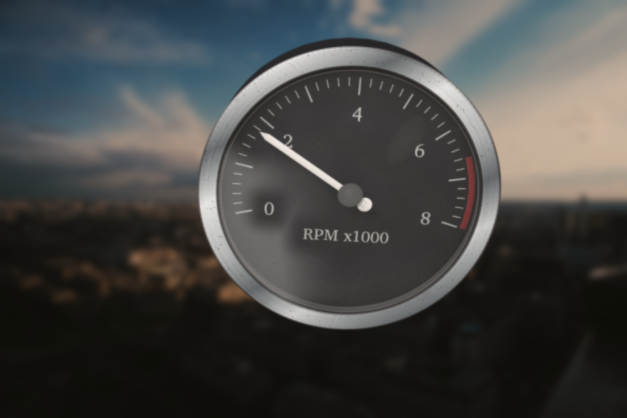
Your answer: **1800** rpm
